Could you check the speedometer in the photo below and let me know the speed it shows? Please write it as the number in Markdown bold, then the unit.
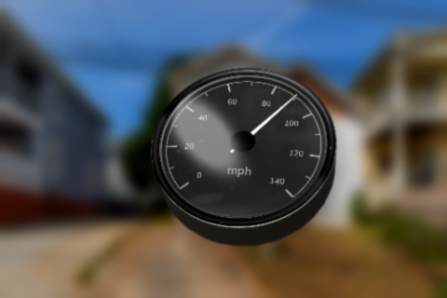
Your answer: **90** mph
